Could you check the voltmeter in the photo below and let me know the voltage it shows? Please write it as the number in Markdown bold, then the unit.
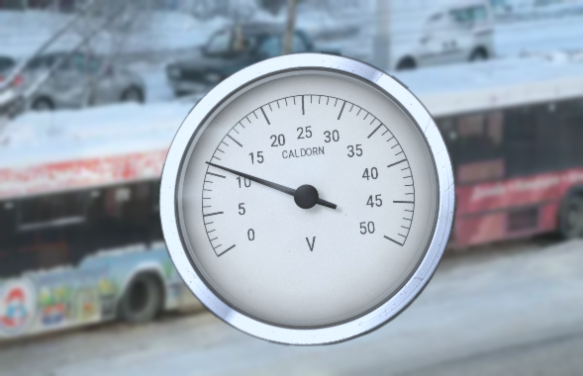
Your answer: **11** V
